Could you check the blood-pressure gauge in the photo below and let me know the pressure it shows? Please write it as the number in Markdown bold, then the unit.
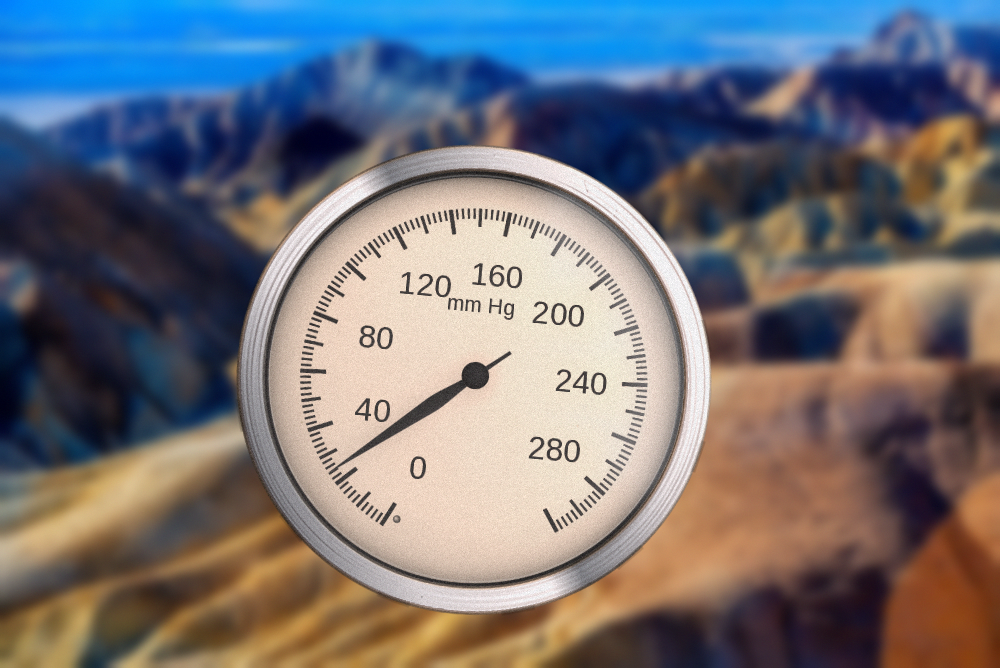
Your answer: **24** mmHg
